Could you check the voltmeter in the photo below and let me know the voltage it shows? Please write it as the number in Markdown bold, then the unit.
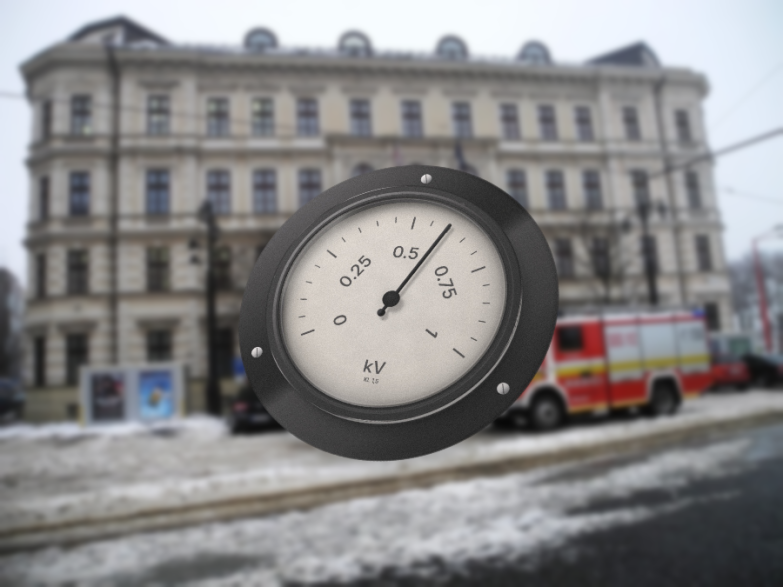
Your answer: **0.6** kV
